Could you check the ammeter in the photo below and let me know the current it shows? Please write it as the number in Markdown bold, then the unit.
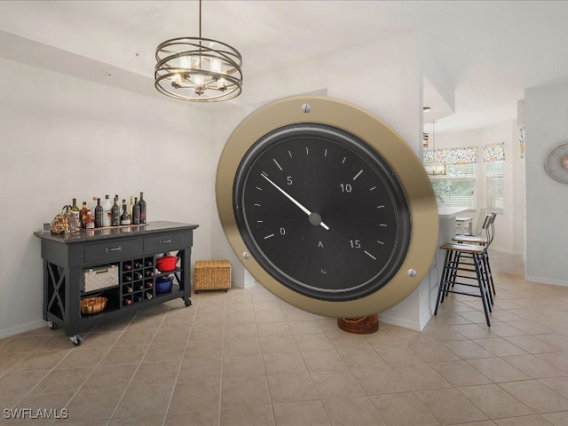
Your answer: **4** A
